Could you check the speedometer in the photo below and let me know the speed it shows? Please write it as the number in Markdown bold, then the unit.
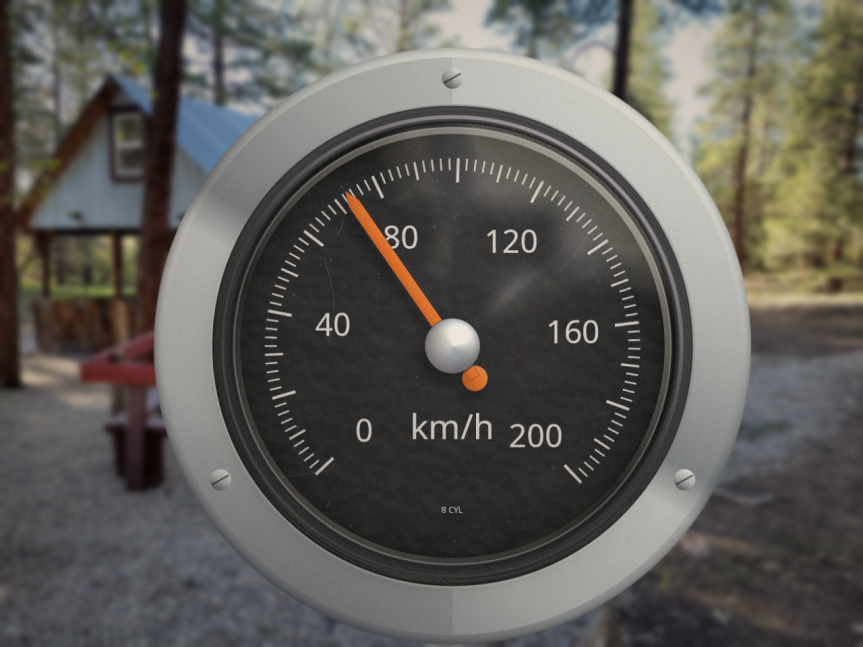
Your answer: **73** km/h
